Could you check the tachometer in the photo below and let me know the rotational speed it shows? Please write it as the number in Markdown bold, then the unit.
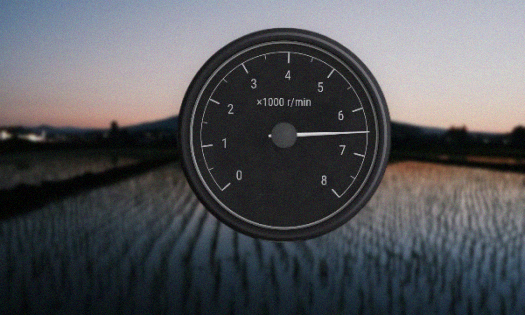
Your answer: **6500** rpm
